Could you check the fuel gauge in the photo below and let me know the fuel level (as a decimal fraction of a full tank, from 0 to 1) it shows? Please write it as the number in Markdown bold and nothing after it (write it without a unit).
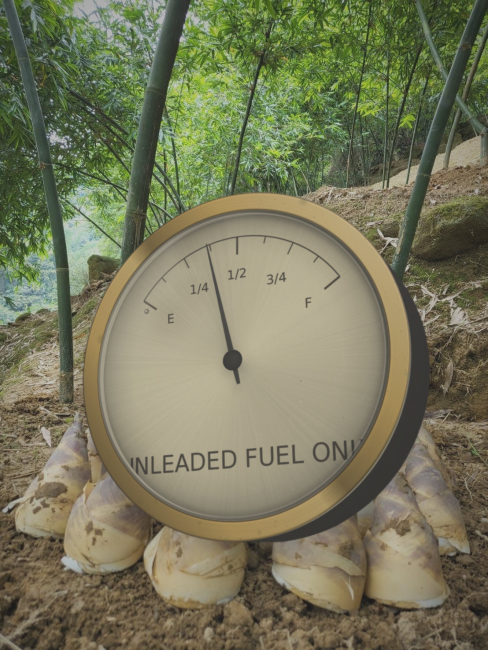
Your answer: **0.375**
